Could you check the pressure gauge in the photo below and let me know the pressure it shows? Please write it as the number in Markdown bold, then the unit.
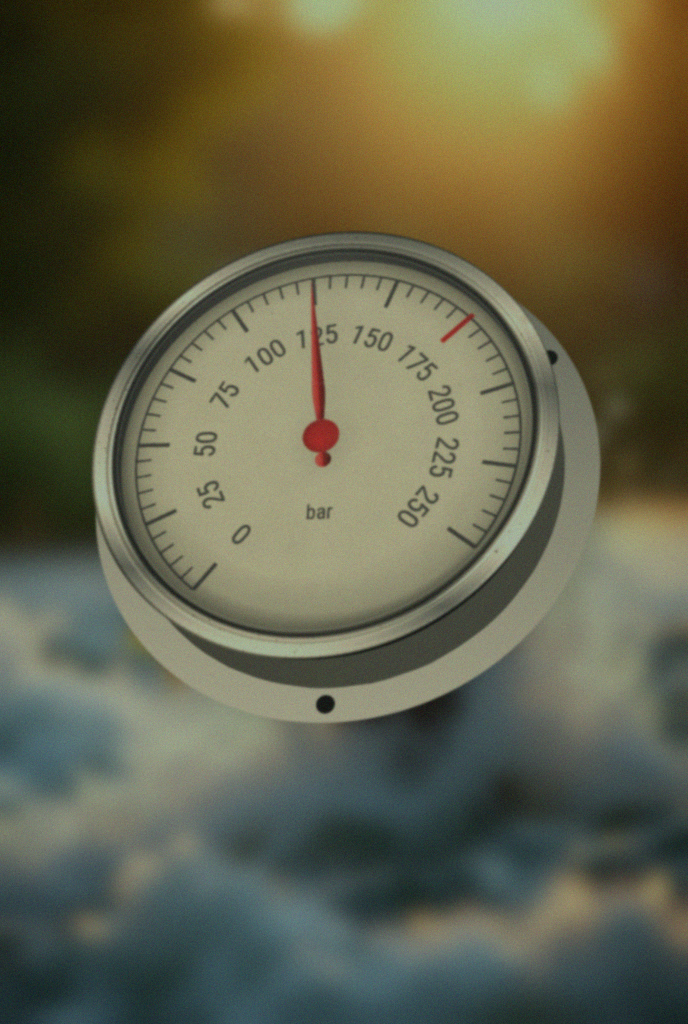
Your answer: **125** bar
